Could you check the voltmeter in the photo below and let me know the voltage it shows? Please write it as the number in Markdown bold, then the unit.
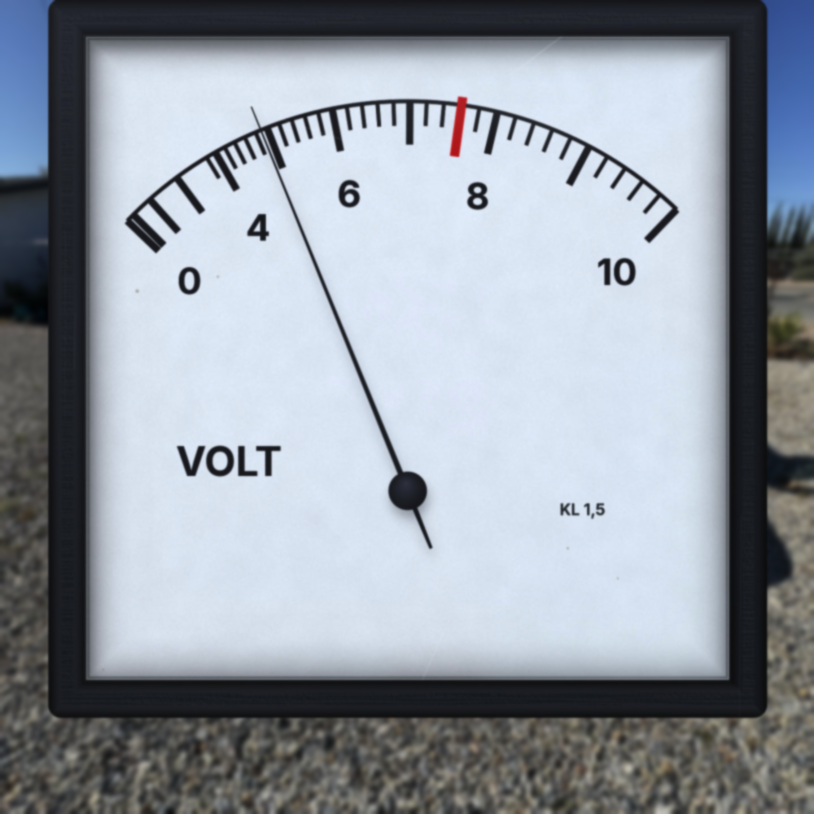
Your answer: **4.9** V
